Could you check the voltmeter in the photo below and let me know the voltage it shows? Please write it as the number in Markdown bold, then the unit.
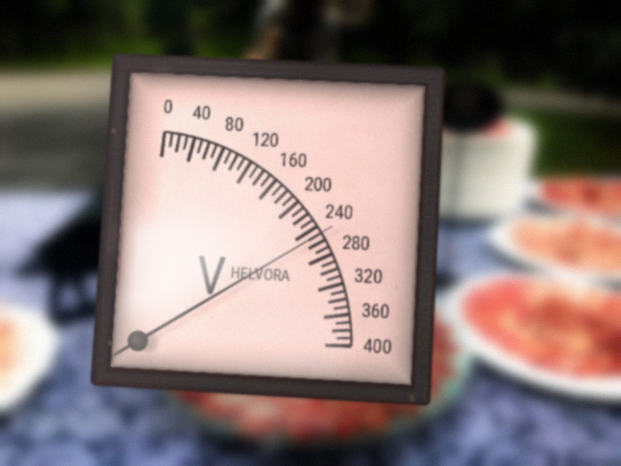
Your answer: **250** V
